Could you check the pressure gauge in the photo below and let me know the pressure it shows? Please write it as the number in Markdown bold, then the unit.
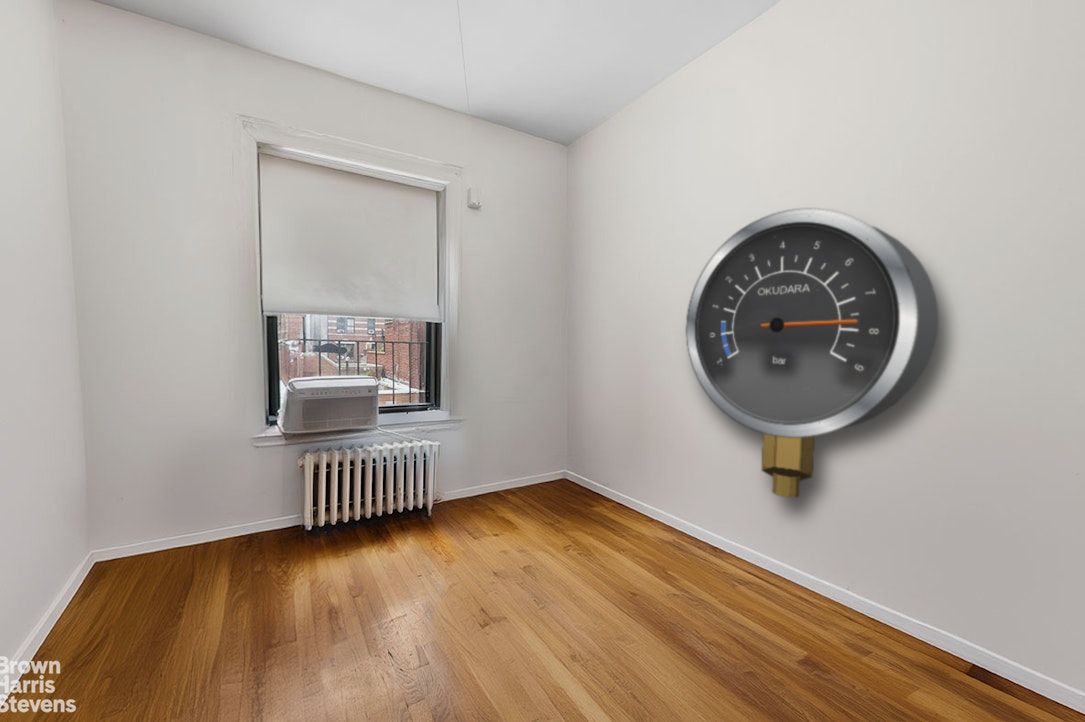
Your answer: **7.75** bar
